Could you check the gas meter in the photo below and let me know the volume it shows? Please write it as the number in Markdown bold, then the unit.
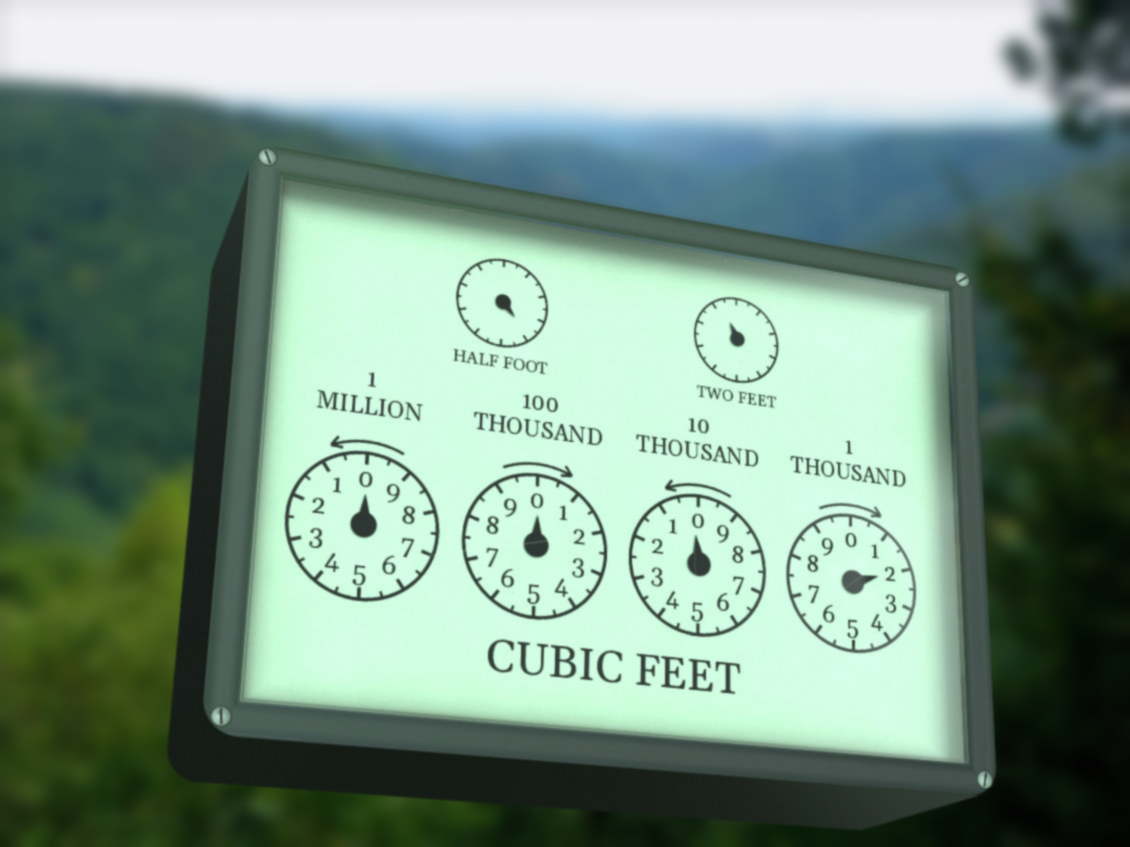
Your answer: **200** ft³
